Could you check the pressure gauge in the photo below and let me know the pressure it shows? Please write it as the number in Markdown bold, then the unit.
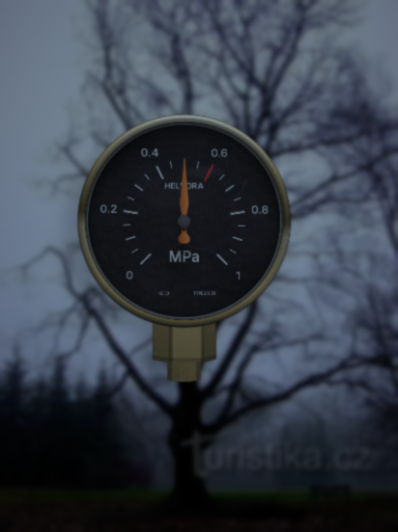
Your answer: **0.5** MPa
